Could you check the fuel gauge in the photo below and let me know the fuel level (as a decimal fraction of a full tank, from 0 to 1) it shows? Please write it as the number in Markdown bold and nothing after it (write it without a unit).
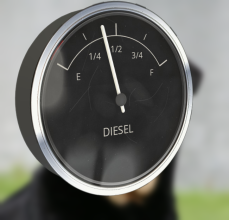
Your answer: **0.375**
